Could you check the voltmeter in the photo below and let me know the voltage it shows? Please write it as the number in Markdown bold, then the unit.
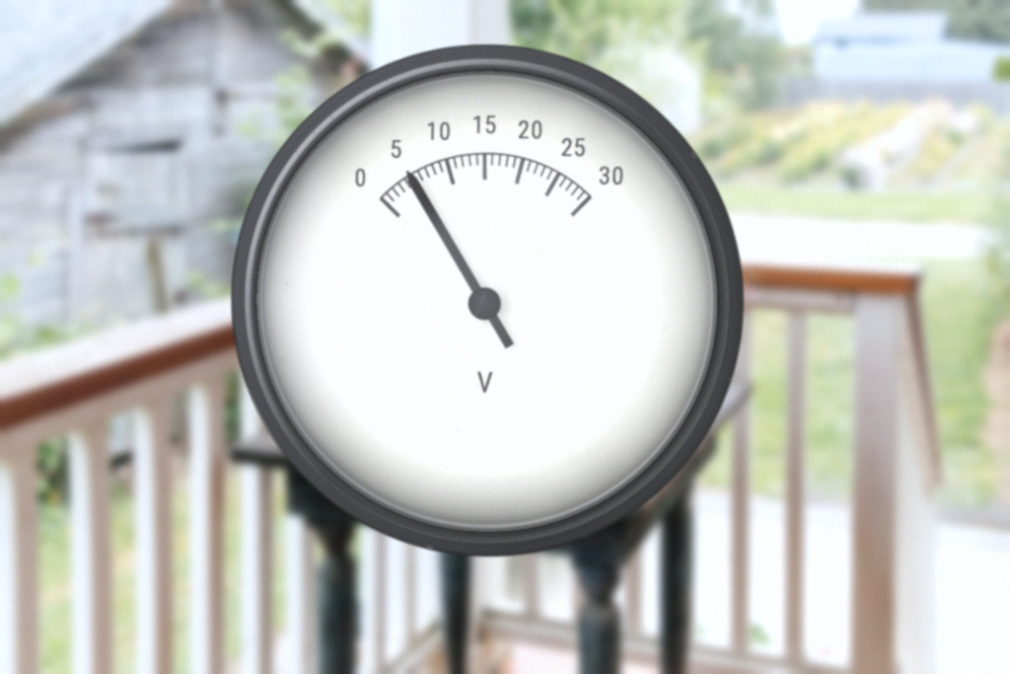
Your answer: **5** V
